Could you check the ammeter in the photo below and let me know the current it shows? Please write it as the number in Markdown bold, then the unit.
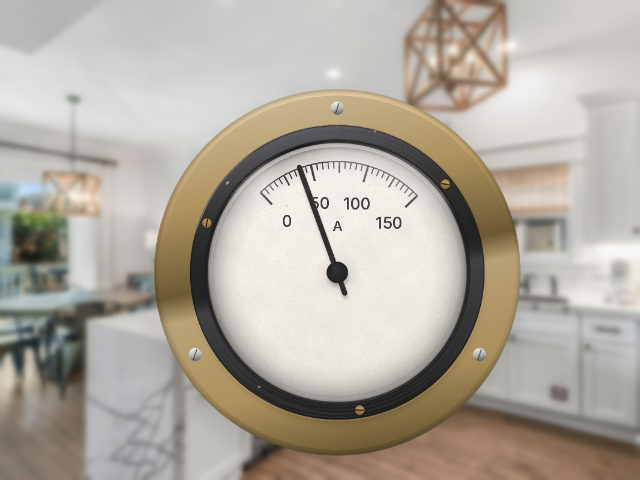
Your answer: **40** A
